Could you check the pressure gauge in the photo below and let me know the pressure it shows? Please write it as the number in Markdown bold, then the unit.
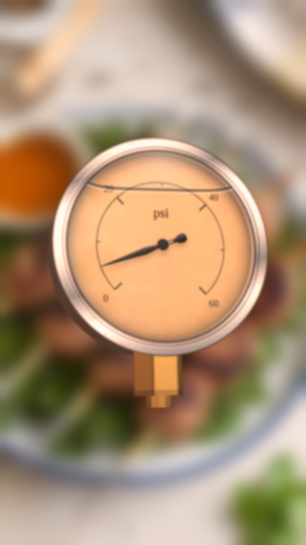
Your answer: **5** psi
